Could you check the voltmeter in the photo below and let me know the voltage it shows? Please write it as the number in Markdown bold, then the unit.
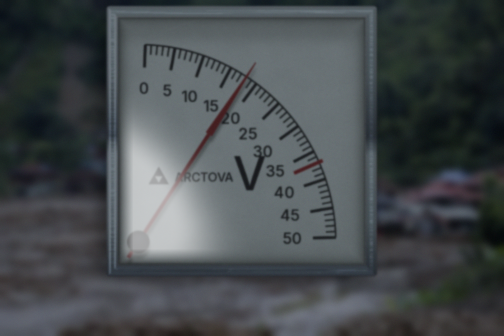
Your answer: **18** V
